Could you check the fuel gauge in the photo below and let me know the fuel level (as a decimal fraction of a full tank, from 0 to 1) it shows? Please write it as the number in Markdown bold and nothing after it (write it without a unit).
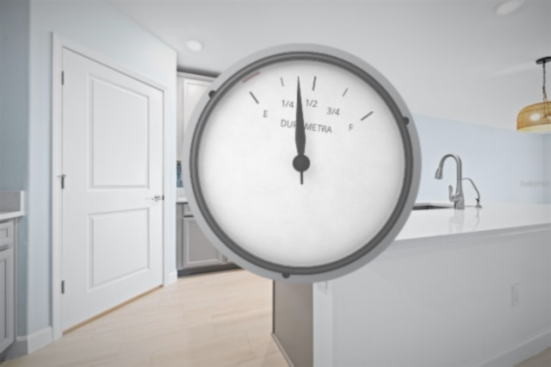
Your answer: **0.375**
